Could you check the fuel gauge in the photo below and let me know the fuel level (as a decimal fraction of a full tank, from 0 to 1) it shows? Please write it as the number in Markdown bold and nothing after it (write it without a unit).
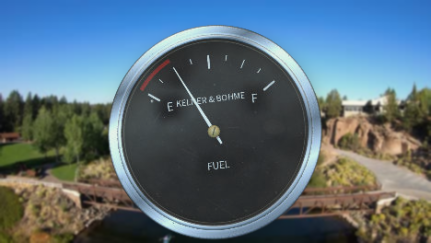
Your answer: **0.25**
